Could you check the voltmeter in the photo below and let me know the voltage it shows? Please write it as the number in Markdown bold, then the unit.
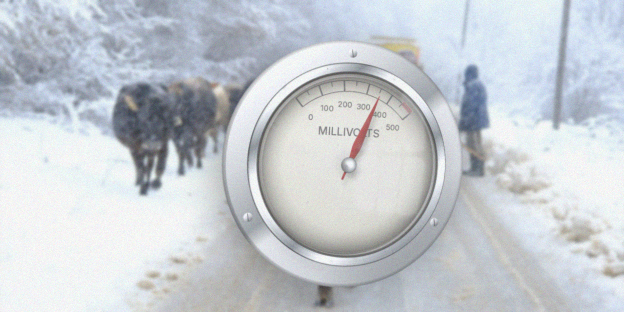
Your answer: **350** mV
